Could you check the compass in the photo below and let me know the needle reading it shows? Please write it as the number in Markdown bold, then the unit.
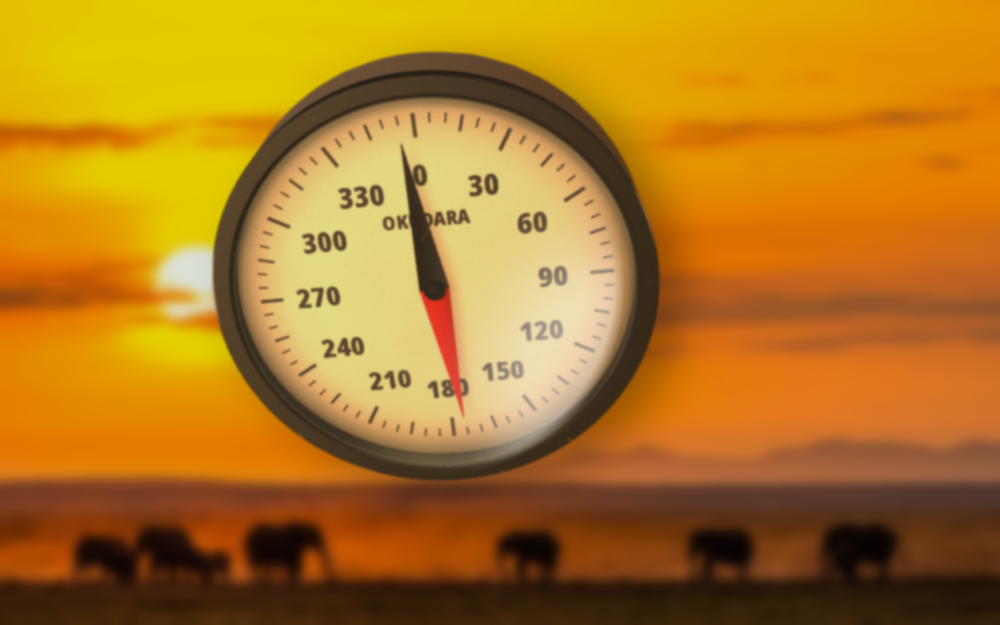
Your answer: **175** °
